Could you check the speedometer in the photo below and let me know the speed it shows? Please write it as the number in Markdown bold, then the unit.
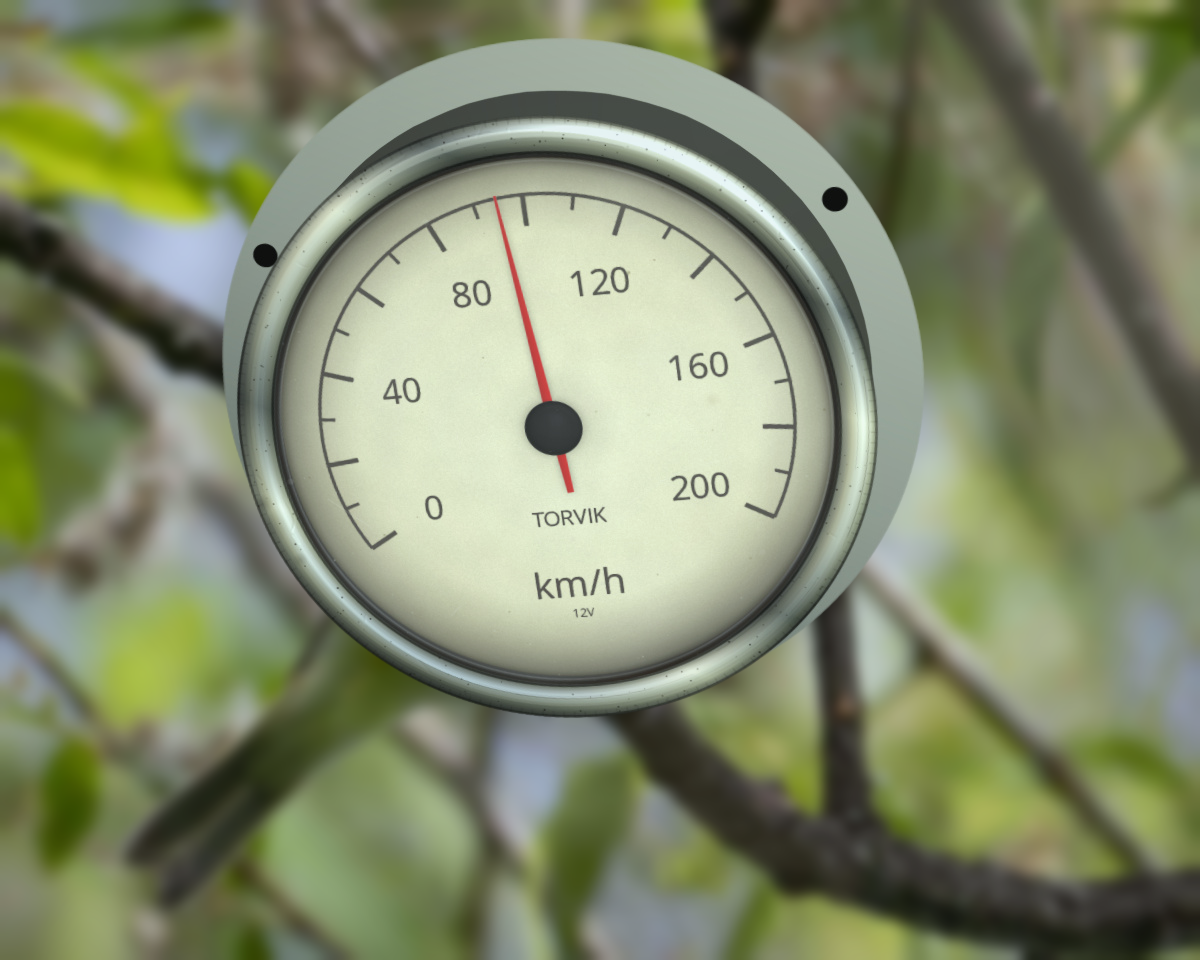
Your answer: **95** km/h
